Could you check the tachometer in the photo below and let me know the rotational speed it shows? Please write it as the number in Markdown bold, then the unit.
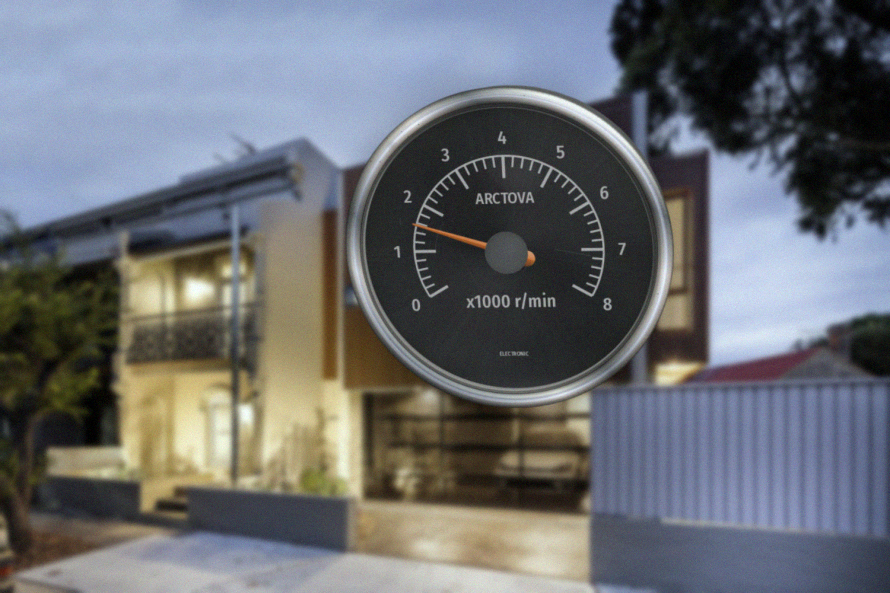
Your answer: **1600** rpm
